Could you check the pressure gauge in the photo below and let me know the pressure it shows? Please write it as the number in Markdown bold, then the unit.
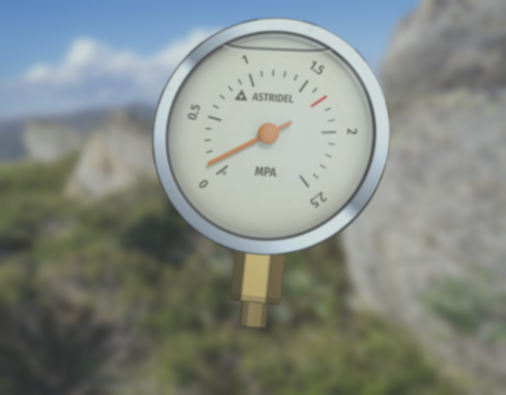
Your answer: **0.1** MPa
